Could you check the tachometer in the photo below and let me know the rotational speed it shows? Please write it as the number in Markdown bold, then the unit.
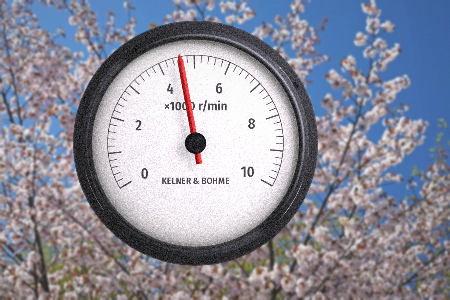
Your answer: **4600** rpm
